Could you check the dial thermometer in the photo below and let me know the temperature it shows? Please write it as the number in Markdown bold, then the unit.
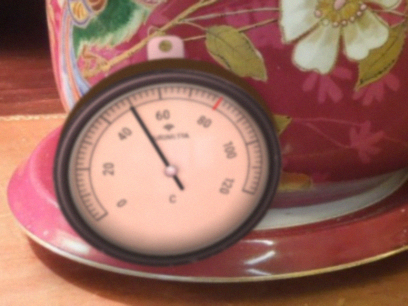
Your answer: **50** °C
